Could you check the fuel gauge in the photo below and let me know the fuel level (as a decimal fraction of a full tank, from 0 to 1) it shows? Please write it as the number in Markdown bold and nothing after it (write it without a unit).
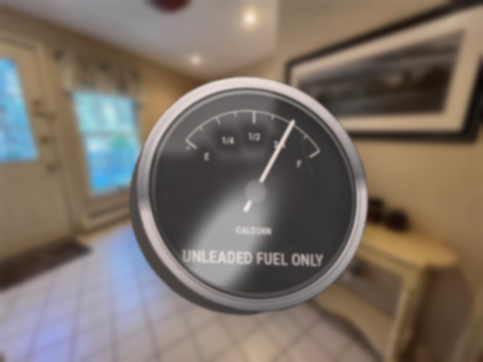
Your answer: **0.75**
